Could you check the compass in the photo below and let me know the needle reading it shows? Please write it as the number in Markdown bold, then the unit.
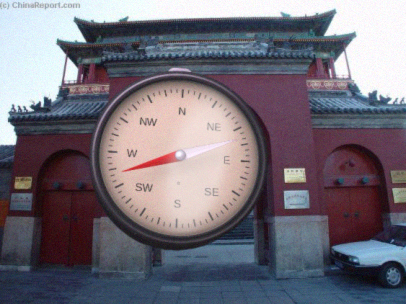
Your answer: **250** °
